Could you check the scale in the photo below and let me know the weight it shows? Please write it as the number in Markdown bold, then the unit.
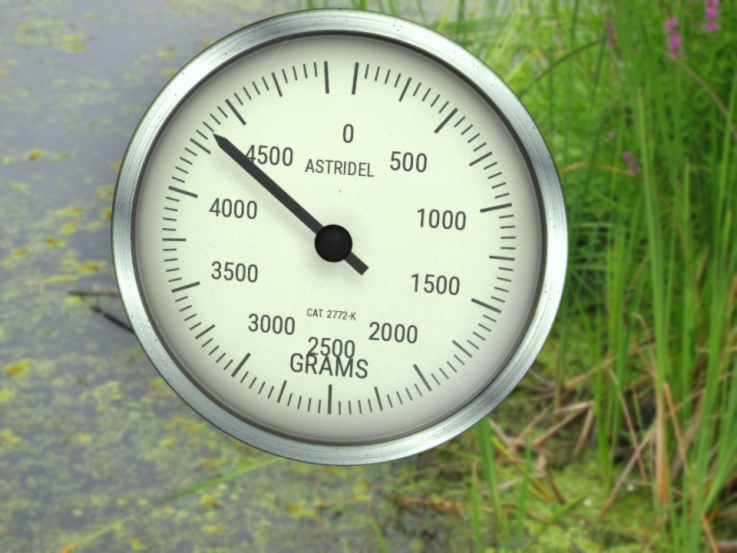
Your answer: **4350** g
